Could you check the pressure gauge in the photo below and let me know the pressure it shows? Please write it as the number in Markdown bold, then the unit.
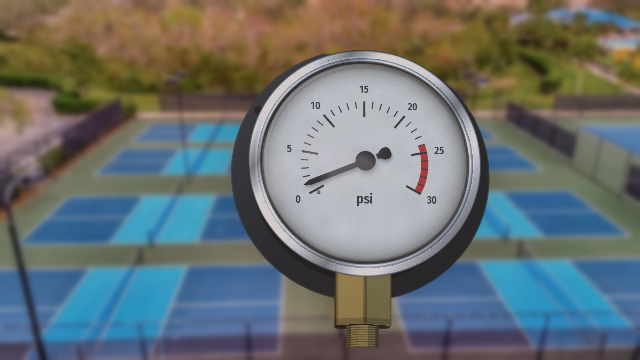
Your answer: **1** psi
